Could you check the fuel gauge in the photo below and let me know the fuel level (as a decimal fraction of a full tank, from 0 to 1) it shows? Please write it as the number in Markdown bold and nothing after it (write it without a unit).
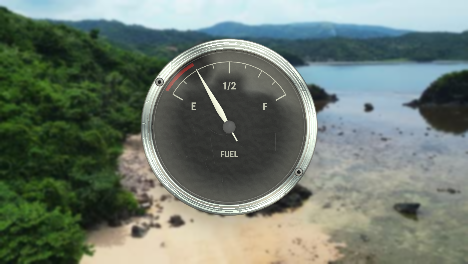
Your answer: **0.25**
